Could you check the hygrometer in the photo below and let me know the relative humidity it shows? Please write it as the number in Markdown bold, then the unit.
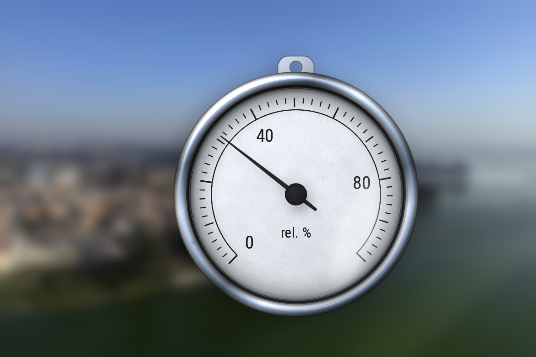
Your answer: **31** %
